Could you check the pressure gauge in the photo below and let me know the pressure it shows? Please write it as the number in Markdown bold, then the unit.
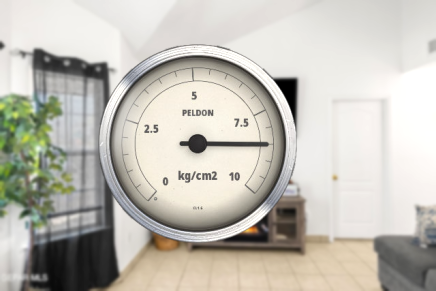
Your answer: **8.5** kg/cm²
